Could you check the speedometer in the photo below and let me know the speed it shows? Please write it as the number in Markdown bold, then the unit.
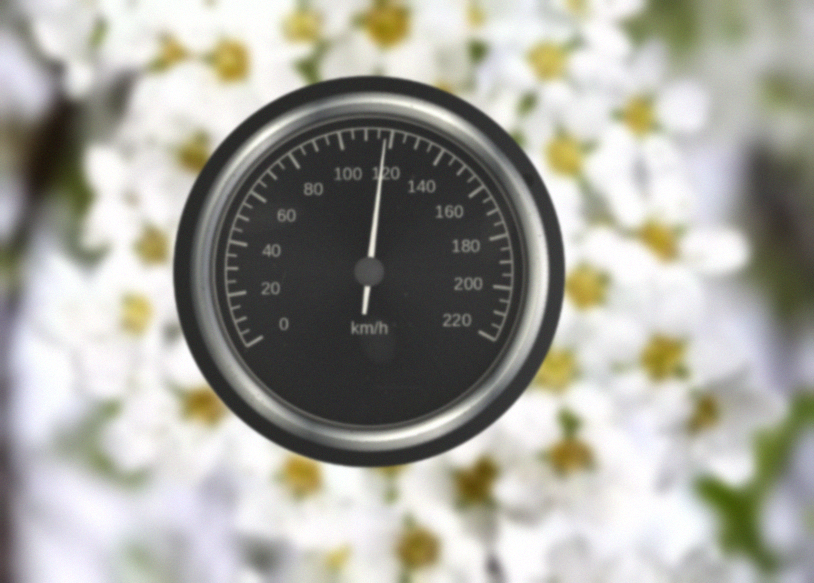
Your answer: **117.5** km/h
